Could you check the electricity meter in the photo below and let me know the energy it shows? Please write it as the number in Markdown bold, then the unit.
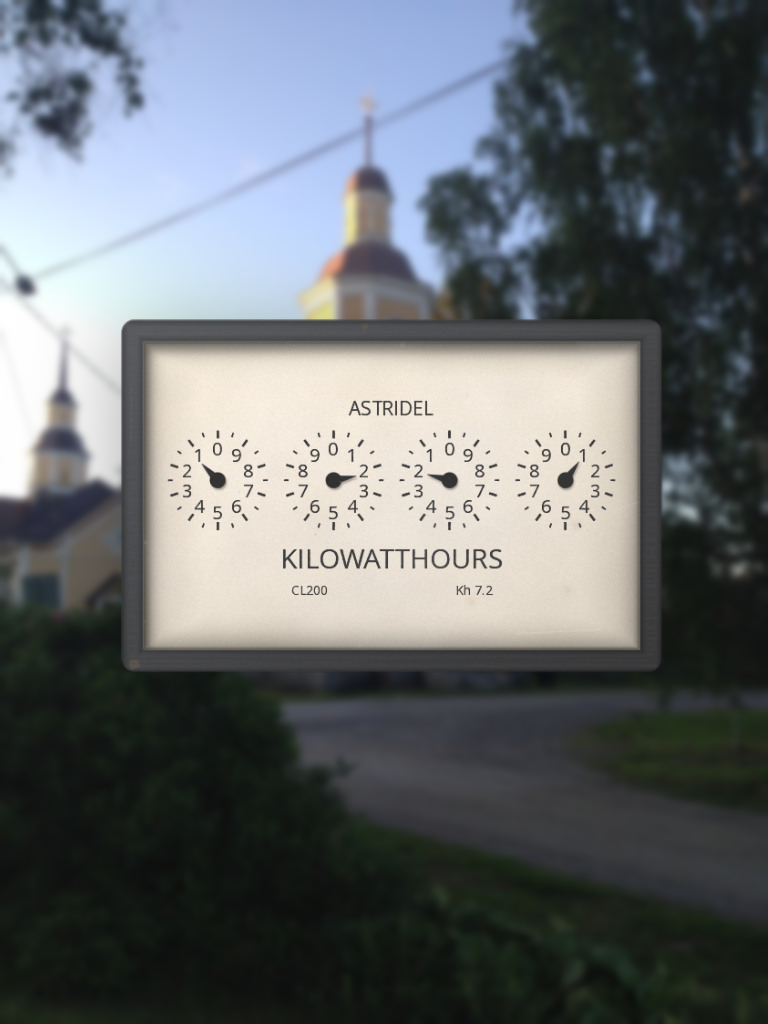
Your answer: **1221** kWh
